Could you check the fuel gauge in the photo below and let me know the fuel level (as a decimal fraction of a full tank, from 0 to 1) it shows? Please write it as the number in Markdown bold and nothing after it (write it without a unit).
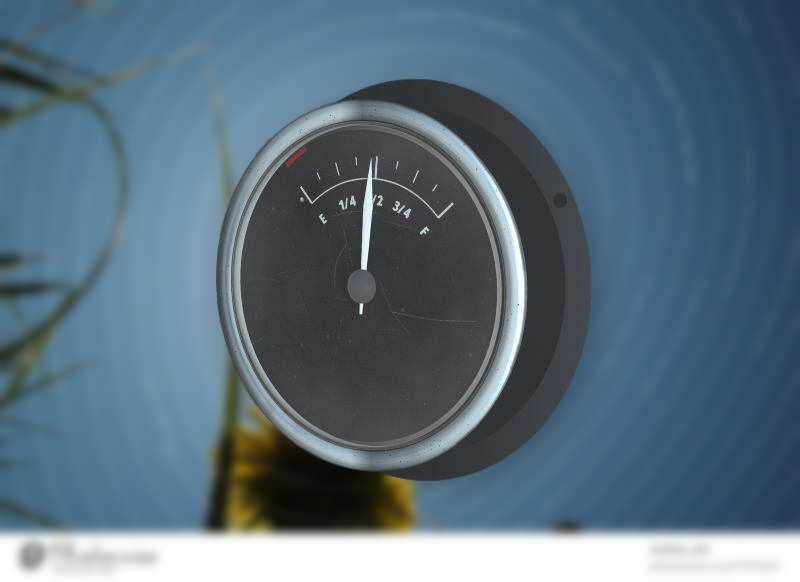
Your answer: **0.5**
